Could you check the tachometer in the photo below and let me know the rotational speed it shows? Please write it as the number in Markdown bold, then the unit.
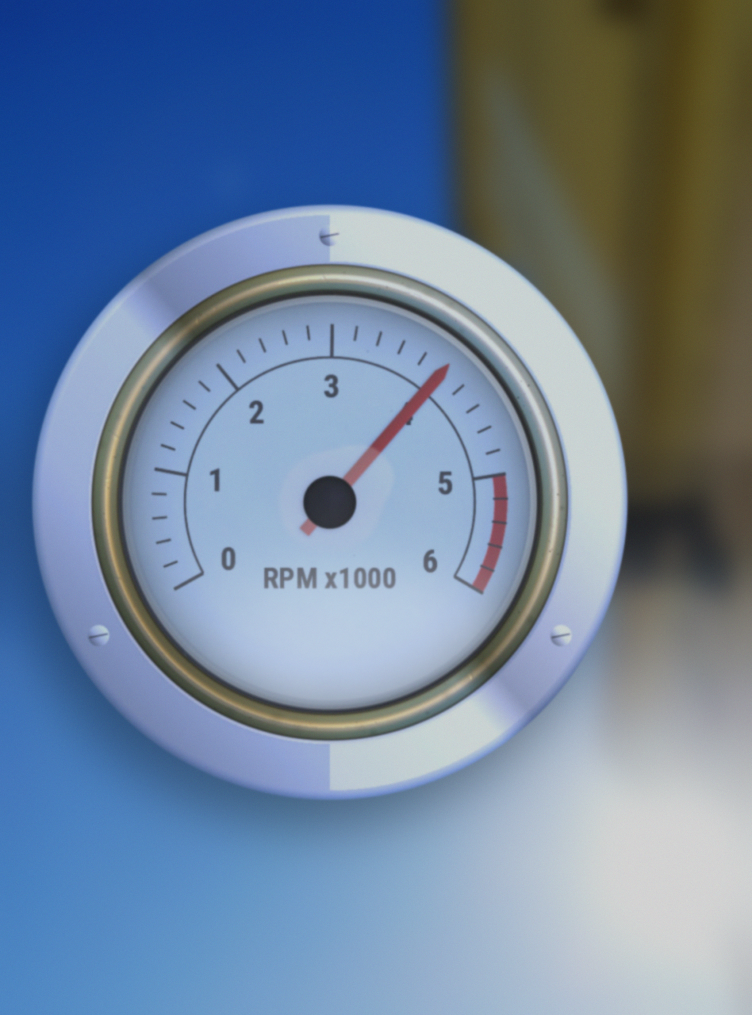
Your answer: **4000** rpm
